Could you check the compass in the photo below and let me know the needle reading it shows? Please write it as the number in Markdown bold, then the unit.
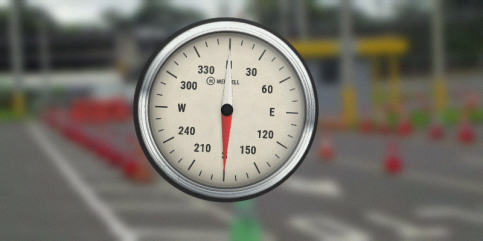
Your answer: **180** °
